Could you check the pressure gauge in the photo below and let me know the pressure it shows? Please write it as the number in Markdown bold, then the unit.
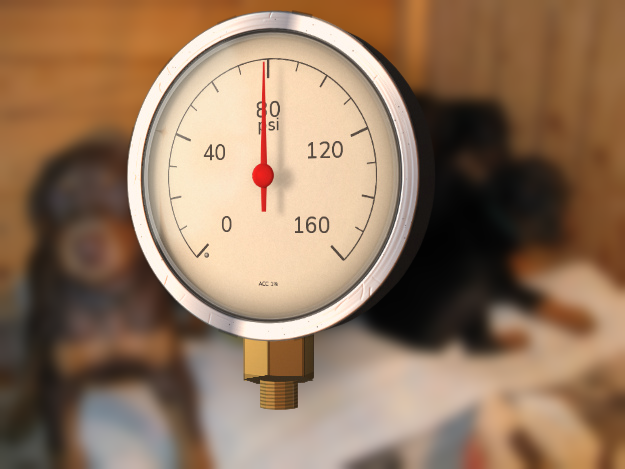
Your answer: **80** psi
